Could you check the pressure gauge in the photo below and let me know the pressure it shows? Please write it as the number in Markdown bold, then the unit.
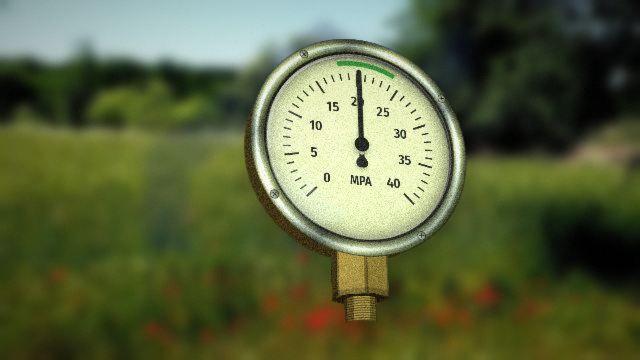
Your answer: **20** MPa
